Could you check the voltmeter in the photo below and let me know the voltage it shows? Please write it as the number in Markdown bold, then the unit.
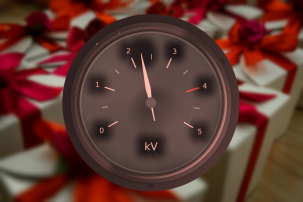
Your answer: **2.25** kV
